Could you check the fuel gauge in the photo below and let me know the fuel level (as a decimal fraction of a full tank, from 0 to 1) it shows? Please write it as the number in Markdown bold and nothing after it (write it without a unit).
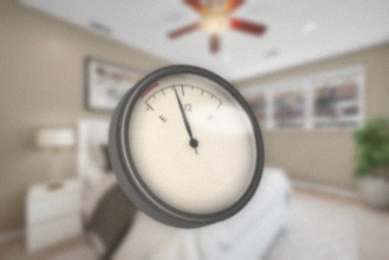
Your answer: **0.375**
